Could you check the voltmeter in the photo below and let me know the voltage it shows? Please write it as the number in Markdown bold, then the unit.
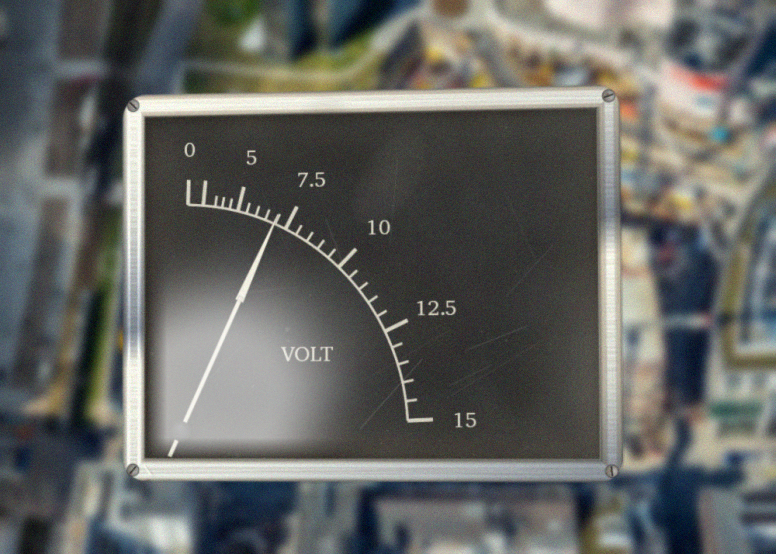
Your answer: **7** V
